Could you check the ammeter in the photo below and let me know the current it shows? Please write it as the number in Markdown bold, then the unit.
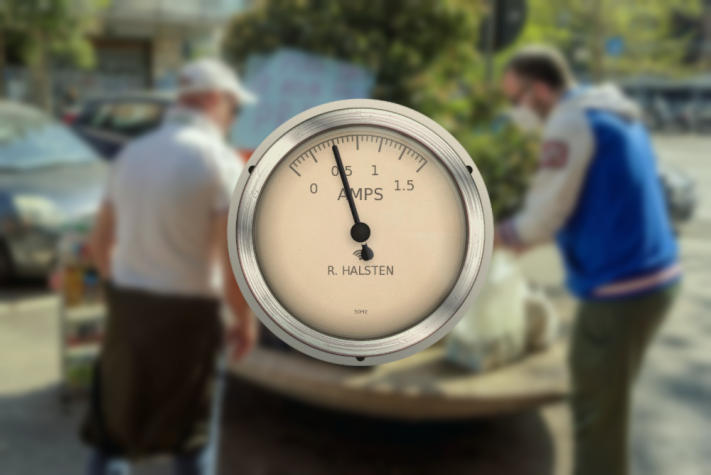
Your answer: **0.5** A
